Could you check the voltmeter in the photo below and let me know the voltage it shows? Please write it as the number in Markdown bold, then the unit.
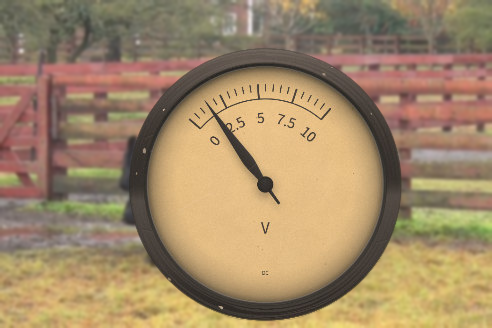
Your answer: **1.5** V
